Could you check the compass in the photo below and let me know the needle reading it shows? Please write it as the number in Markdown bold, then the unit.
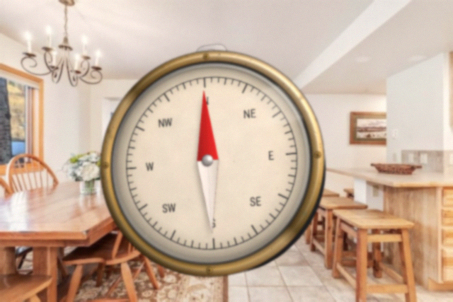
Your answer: **0** °
